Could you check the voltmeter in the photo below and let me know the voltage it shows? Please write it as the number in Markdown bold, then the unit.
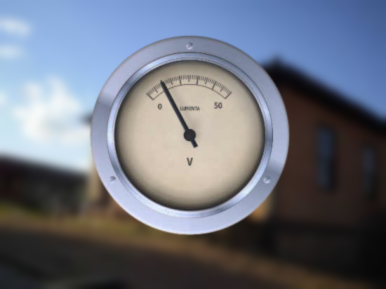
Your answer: **10** V
